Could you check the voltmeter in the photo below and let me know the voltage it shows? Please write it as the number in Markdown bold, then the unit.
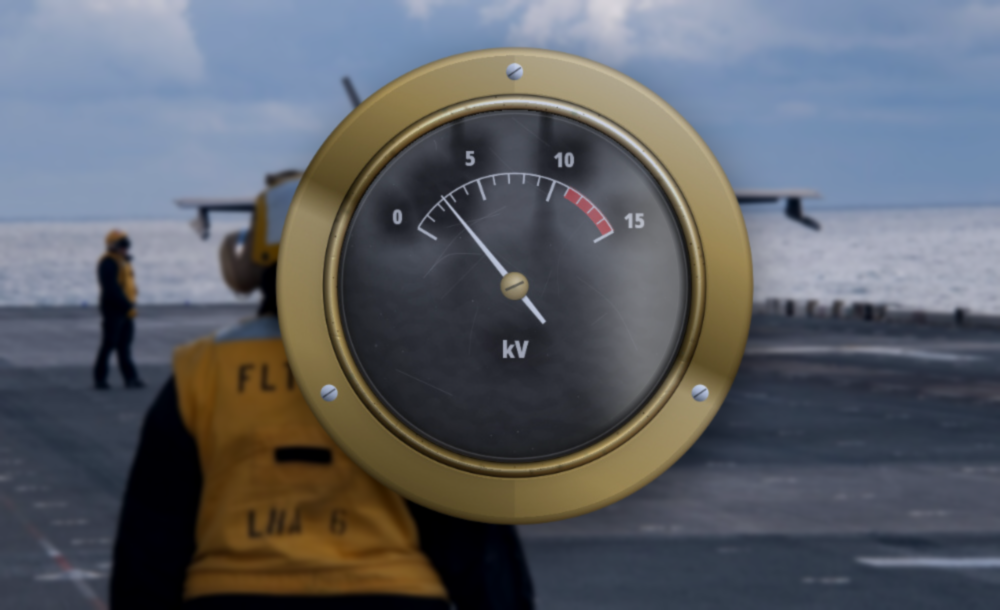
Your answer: **2.5** kV
